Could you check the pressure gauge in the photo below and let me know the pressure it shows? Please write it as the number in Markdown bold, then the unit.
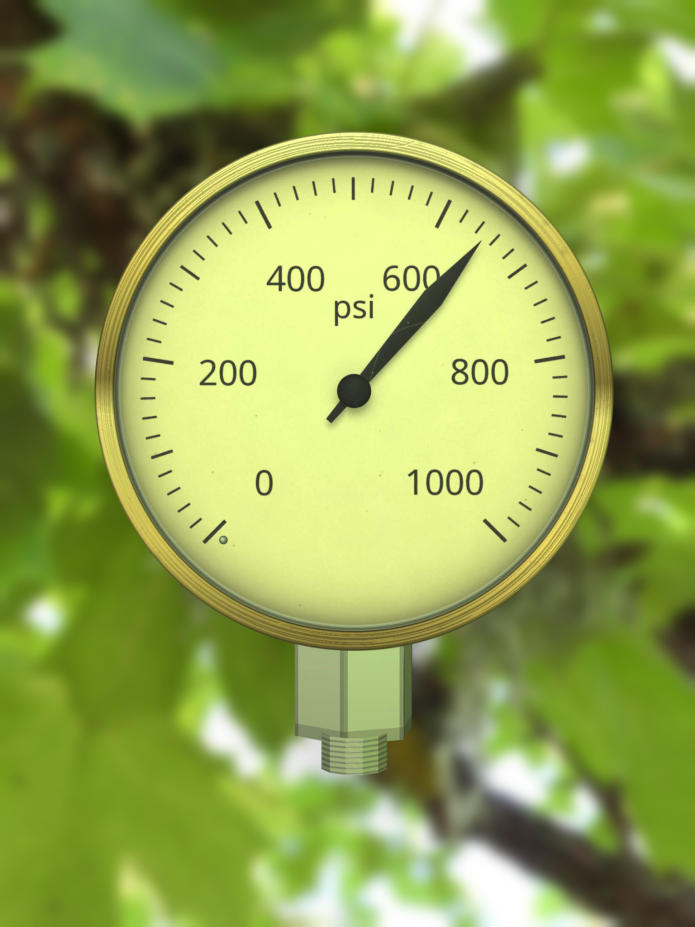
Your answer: **650** psi
